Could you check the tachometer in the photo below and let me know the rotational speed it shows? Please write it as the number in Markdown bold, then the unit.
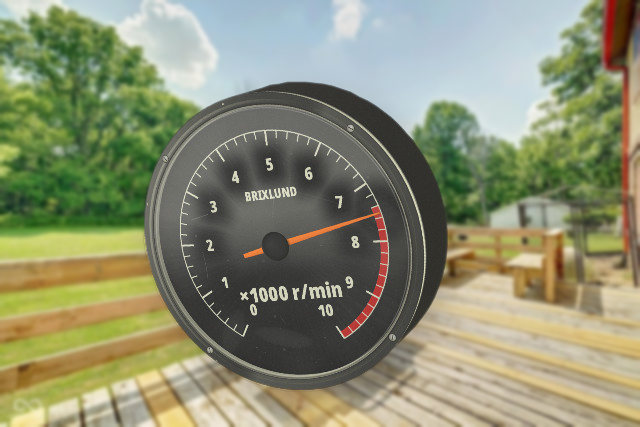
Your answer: **7500** rpm
